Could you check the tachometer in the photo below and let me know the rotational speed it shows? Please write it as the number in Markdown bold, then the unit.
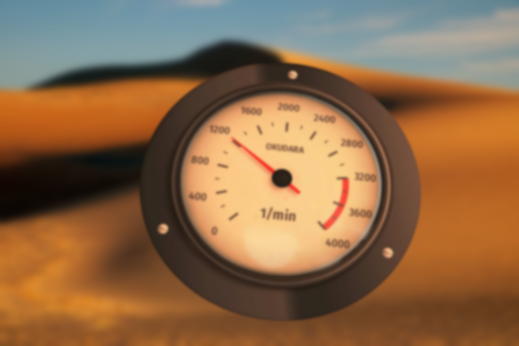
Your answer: **1200** rpm
